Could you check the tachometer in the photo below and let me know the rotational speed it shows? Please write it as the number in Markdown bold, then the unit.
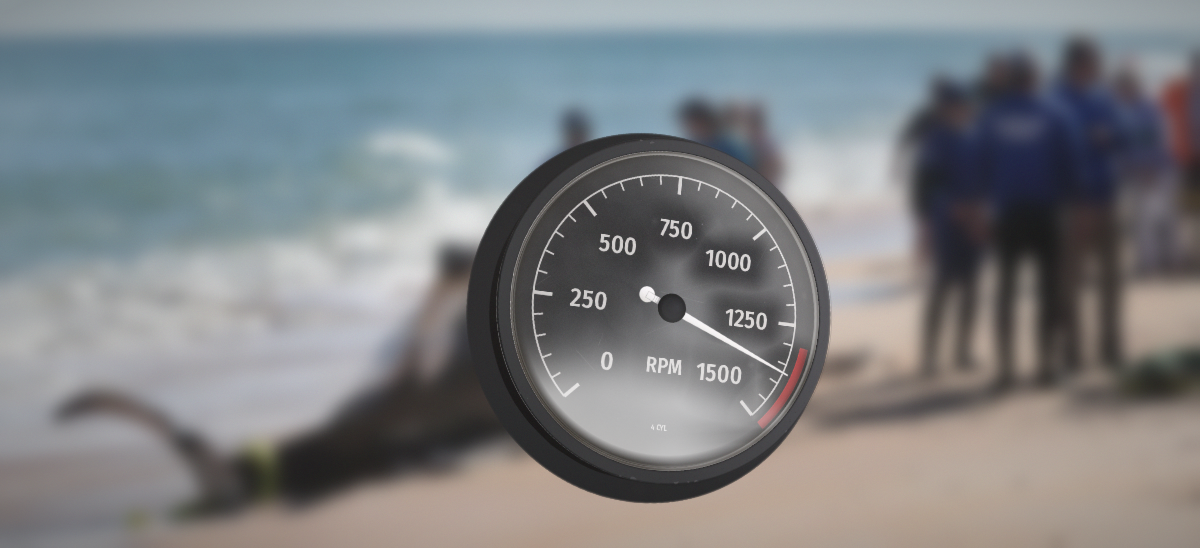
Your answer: **1375** rpm
